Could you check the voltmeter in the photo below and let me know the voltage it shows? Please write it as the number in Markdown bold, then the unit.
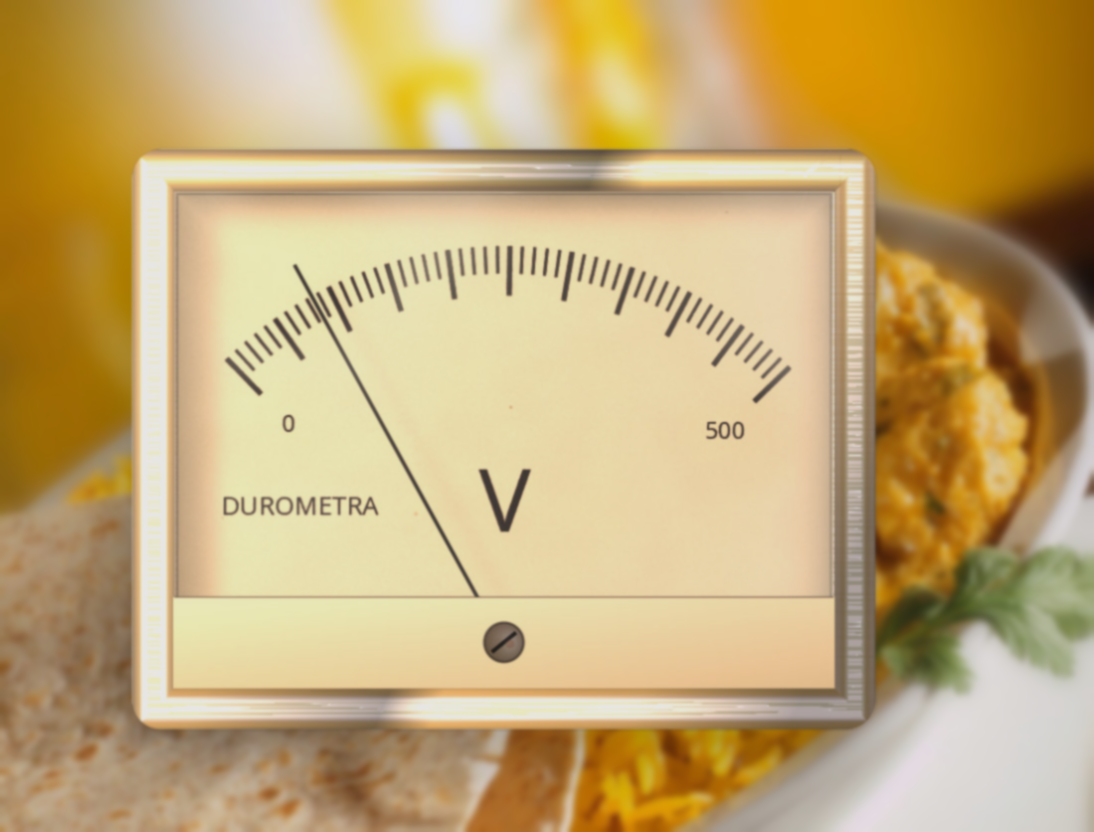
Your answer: **85** V
